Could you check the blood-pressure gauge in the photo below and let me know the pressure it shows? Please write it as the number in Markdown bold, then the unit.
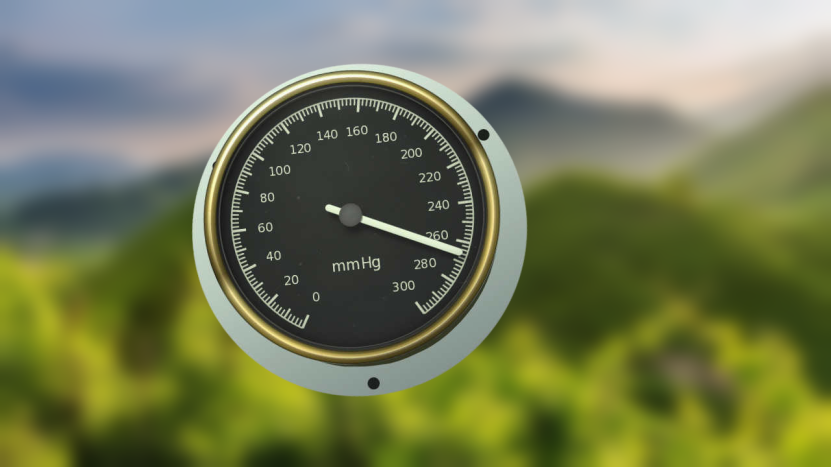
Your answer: **266** mmHg
